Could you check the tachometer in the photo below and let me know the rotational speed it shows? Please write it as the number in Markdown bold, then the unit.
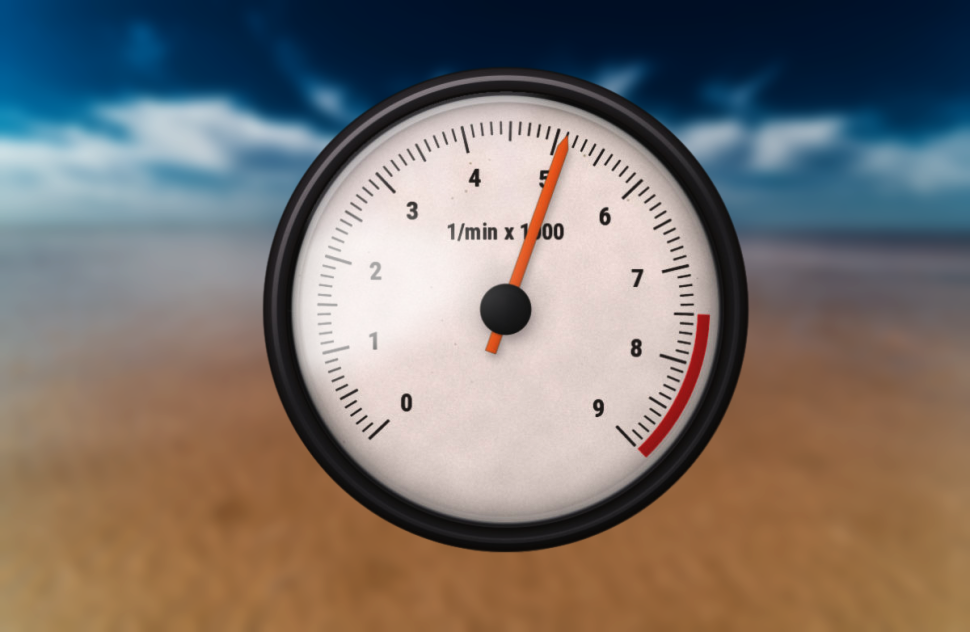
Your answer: **5100** rpm
